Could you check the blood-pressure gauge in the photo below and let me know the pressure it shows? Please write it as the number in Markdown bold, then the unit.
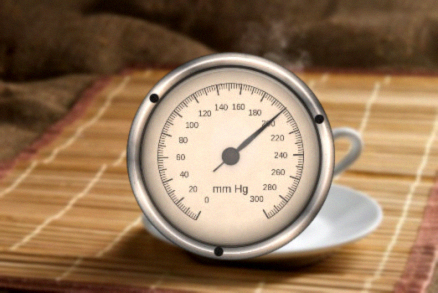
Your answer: **200** mmHg
